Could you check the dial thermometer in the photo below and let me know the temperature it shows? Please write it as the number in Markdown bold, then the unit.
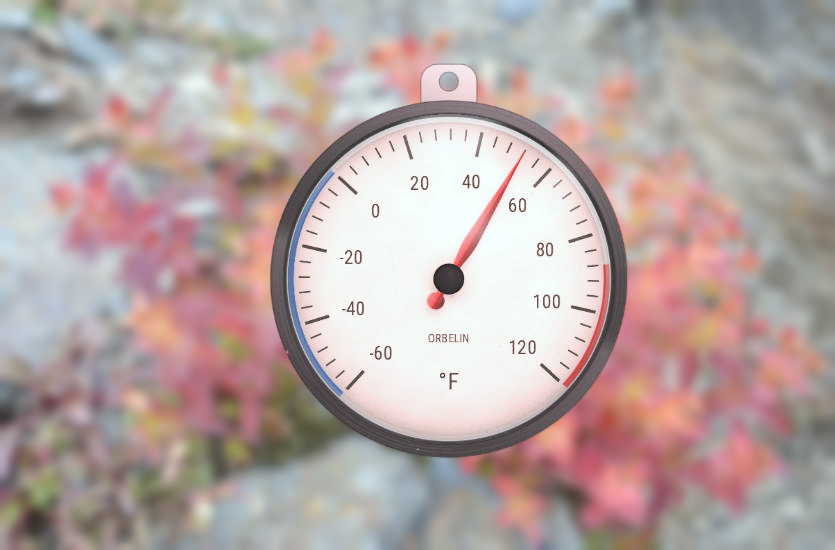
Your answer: **52** °F
